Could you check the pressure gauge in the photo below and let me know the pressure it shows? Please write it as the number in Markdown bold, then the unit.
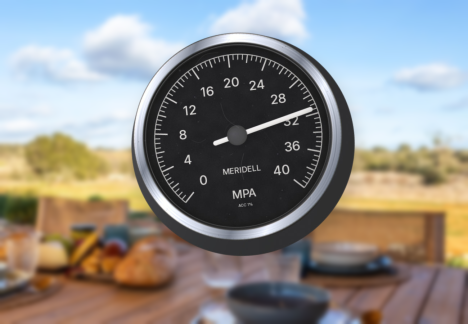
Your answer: **31.5** MPa
